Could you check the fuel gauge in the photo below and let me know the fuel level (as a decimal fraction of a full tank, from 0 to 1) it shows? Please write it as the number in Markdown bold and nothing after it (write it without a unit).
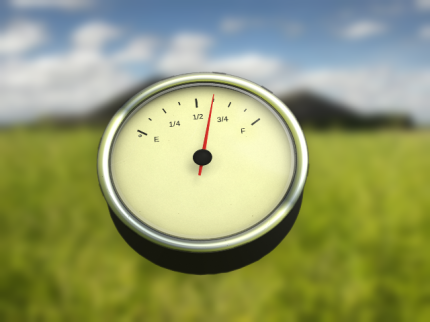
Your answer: **0.625**
